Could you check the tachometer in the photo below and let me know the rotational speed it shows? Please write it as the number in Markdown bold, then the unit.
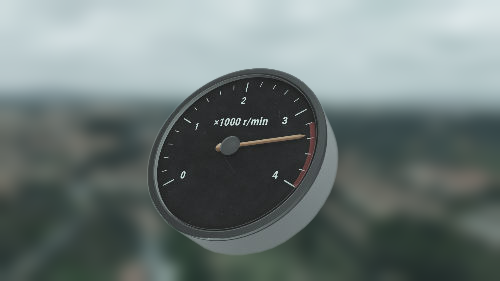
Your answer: **3400** rpm
